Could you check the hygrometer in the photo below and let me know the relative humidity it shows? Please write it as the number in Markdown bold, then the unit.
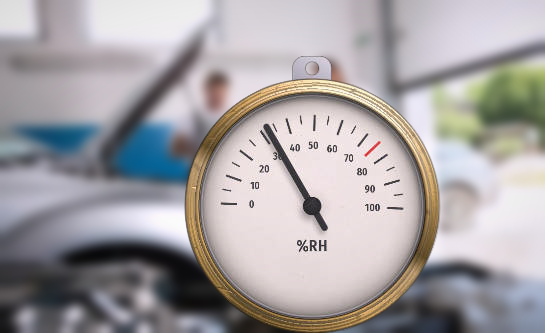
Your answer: **32.5** %
